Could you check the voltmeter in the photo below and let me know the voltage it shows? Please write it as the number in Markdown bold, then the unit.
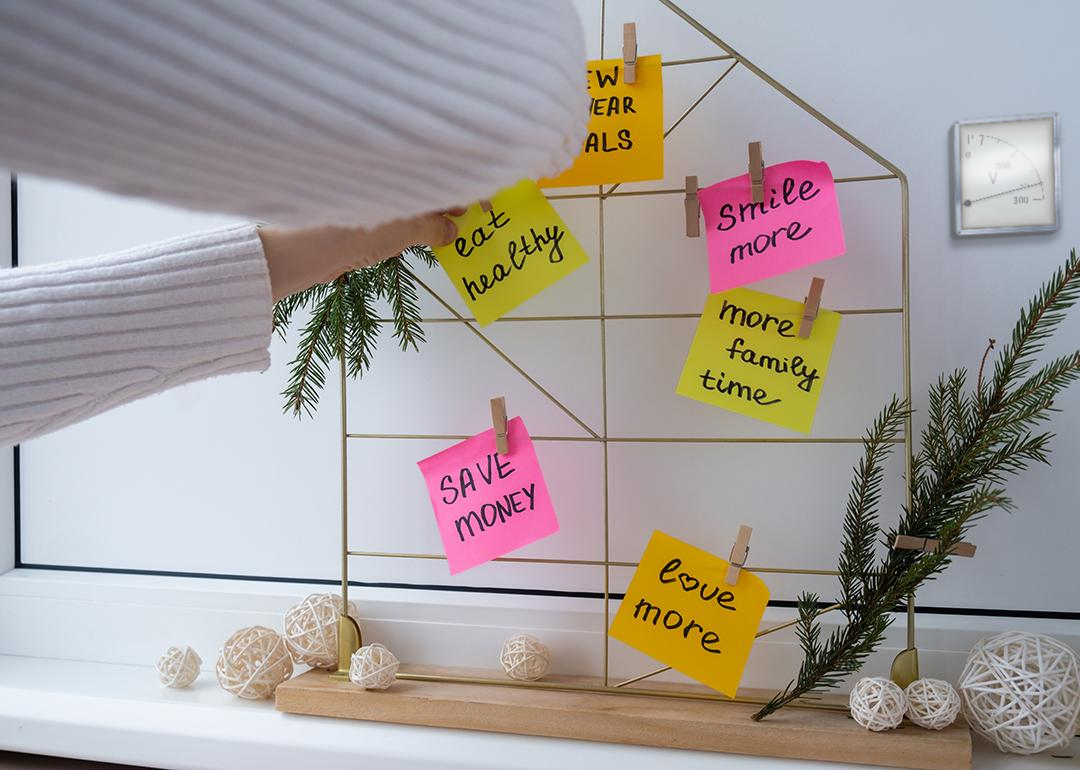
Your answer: **275** V
